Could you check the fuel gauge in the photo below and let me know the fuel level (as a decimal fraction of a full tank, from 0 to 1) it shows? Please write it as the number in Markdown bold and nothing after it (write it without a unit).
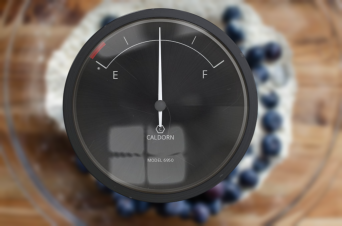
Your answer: **0.5**
